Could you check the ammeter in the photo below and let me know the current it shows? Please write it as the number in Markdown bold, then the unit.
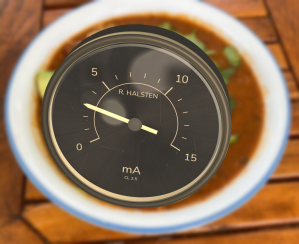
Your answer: **3** mA
